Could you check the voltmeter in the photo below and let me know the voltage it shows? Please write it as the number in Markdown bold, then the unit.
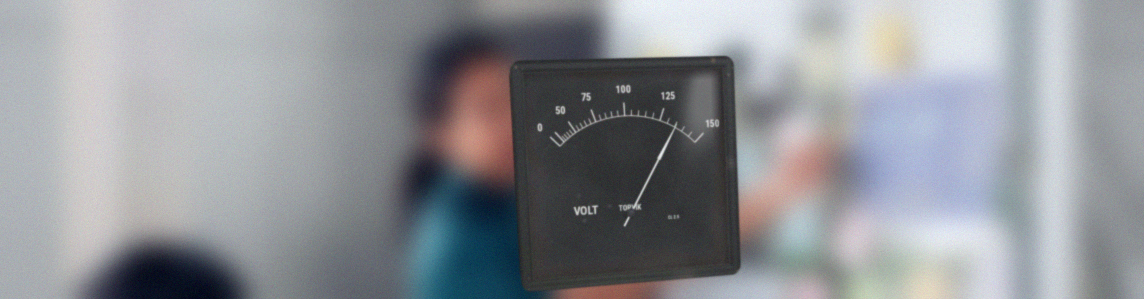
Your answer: **135** V
